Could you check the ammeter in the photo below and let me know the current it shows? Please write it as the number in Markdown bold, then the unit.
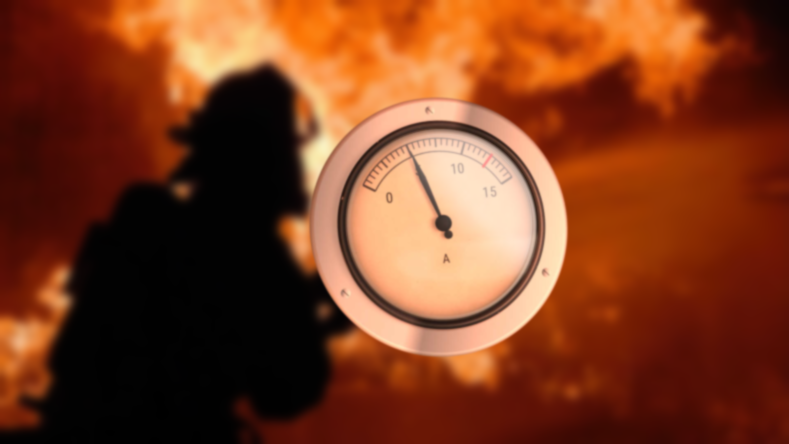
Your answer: **5** A
